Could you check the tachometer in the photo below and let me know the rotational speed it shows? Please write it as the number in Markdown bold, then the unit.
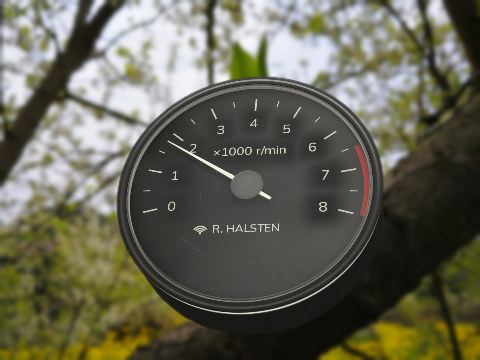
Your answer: **1750** rpm
